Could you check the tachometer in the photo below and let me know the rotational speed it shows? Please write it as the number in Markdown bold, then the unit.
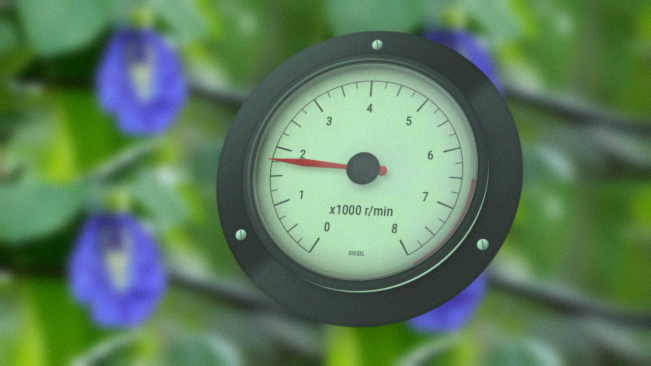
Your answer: **1750** rpm
